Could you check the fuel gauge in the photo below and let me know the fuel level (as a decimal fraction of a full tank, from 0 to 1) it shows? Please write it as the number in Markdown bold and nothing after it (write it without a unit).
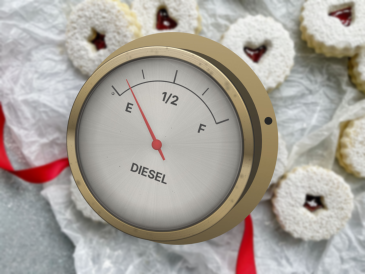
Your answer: **0.125**
